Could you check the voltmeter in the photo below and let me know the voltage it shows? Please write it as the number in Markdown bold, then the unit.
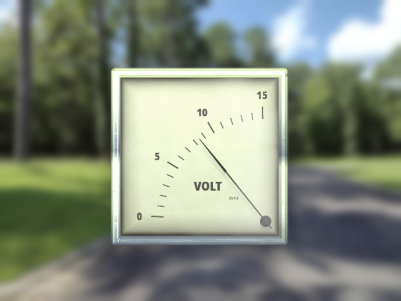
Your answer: **8.5** V
